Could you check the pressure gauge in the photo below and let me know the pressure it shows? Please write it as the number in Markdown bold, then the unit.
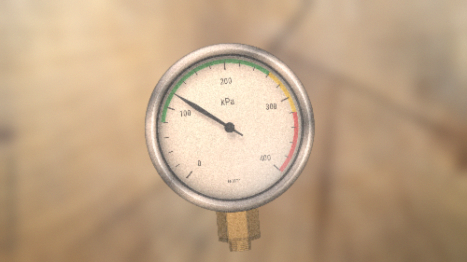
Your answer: **120** kPa
